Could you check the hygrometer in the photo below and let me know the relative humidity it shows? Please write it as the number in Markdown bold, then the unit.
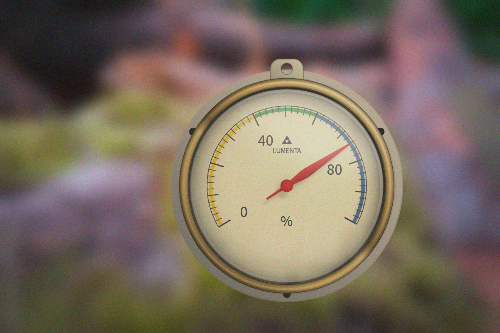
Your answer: **74** %
